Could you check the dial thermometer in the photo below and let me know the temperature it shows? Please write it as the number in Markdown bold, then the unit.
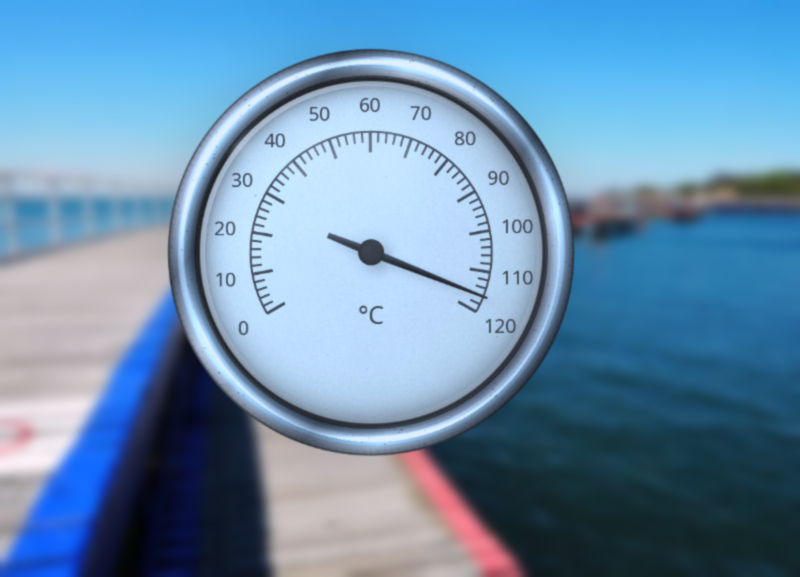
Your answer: **116** °C
